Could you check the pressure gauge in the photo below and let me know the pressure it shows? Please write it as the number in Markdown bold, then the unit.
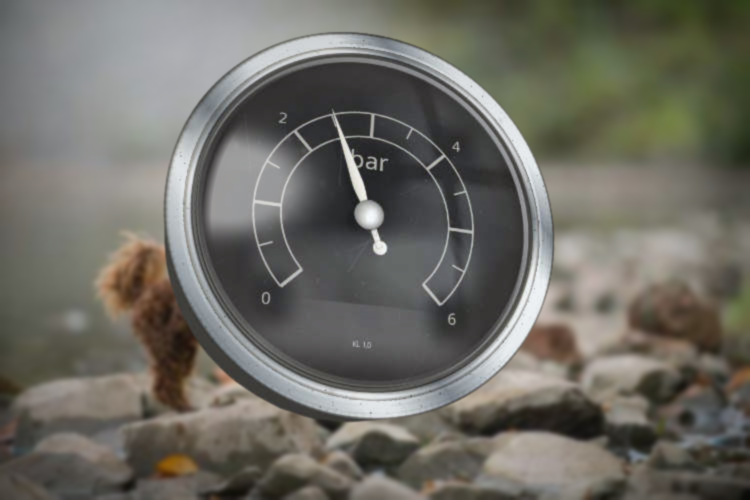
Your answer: **2.5** bar
